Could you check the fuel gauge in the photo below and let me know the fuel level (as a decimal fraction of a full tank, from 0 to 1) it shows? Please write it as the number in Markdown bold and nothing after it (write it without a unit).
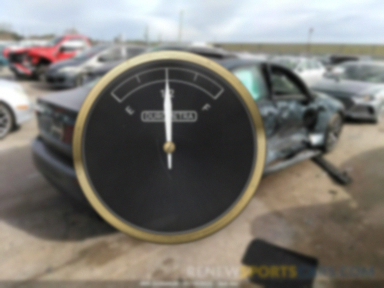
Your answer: **0.5**
